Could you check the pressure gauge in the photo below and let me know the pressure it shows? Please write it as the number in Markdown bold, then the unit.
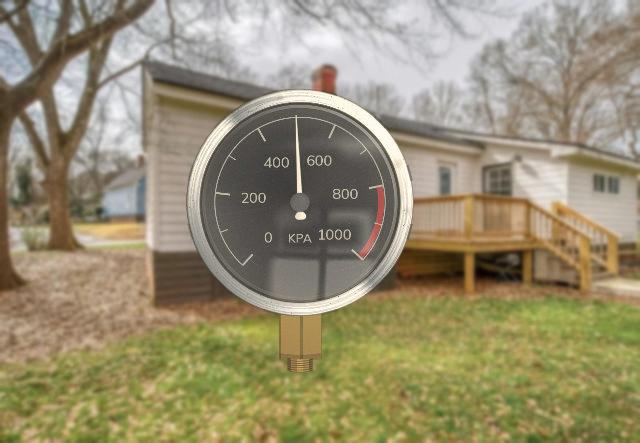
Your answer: **500** kPa
